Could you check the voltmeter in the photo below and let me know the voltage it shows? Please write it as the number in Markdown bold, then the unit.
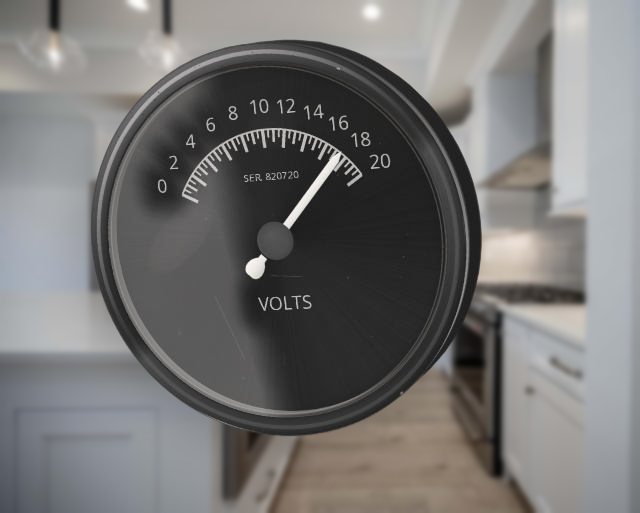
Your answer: **17.5** V
